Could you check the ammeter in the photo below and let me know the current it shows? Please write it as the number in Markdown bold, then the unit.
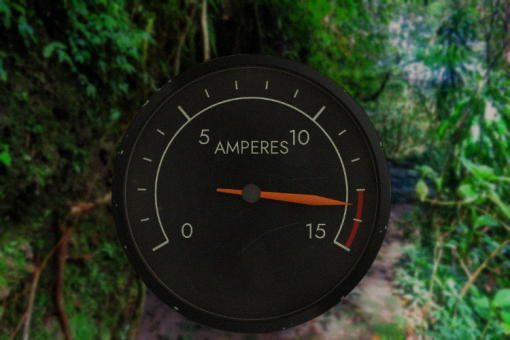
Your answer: **13.5** A
